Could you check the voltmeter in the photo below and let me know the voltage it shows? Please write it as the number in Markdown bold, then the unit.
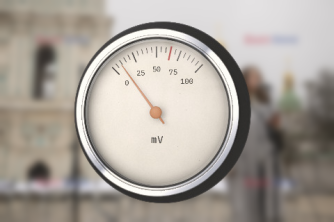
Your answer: **10** mV
